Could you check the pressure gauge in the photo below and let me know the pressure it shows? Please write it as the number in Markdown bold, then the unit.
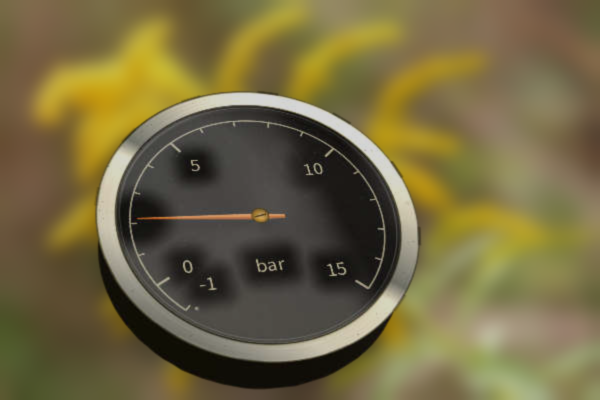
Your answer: **2** bar
